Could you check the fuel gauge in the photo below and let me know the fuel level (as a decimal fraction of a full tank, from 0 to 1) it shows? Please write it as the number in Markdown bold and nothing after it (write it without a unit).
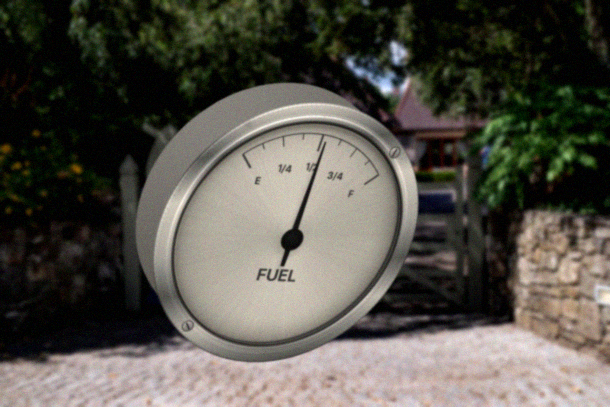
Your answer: **0.5**
